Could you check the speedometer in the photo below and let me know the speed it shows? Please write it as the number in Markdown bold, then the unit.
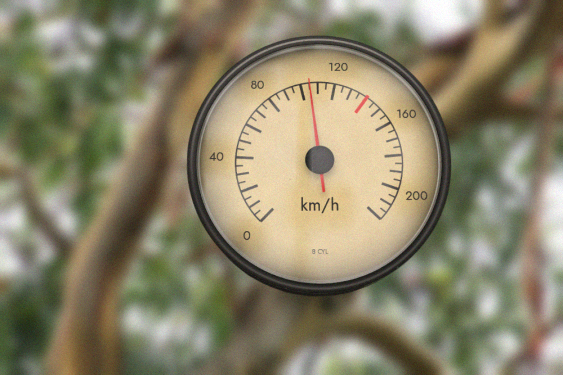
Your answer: **105** km/h
